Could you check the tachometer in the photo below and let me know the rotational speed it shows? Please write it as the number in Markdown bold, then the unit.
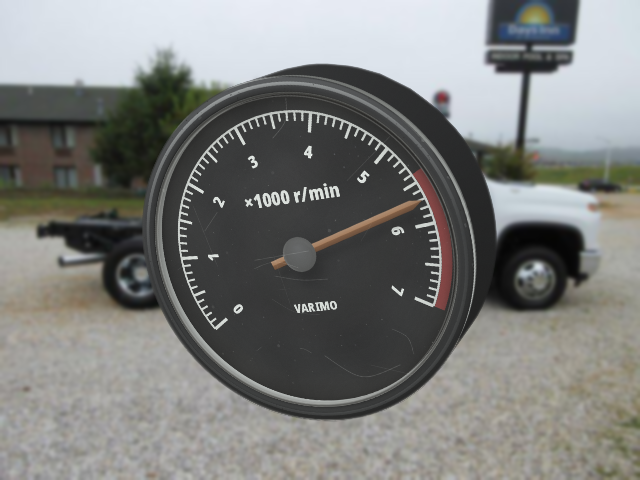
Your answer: **5700** rpm
